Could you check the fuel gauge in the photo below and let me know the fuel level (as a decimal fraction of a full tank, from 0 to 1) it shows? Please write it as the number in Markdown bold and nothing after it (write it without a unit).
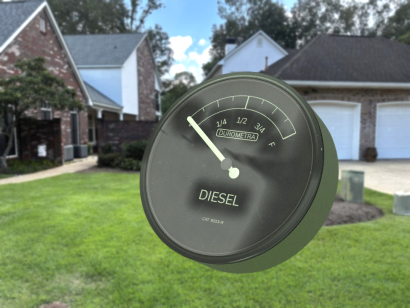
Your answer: **0**
